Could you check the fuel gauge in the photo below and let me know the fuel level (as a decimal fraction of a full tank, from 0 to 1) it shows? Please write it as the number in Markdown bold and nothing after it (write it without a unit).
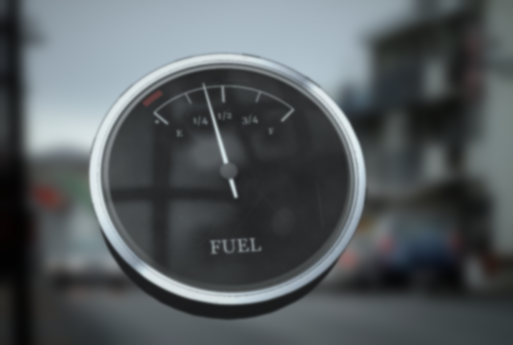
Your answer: **0.375**
